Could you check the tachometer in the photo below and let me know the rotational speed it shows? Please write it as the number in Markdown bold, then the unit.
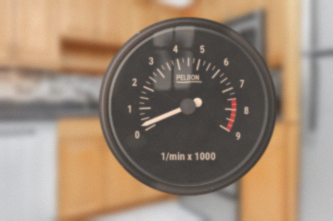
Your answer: **250** rpm
